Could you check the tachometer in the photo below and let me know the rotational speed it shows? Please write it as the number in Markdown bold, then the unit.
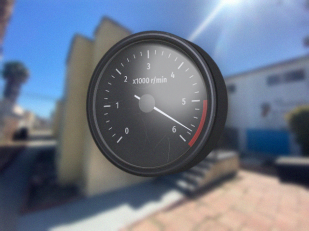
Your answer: **5700** rpm
